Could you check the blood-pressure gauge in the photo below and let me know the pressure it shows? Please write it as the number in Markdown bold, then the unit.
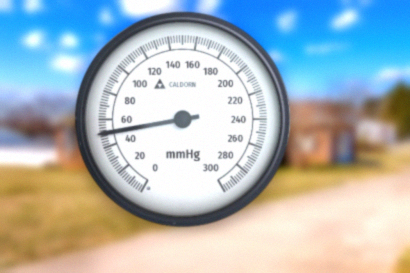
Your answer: **50** mmHg
